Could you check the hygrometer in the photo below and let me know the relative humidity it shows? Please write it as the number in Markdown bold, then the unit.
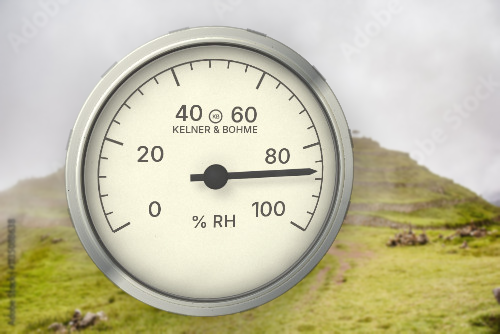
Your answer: **86** %
